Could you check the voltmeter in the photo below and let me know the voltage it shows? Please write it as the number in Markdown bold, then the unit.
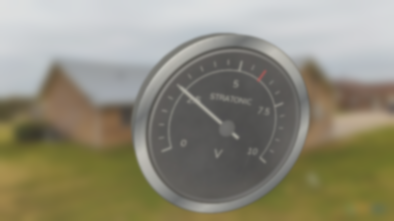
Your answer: **2.5** V
